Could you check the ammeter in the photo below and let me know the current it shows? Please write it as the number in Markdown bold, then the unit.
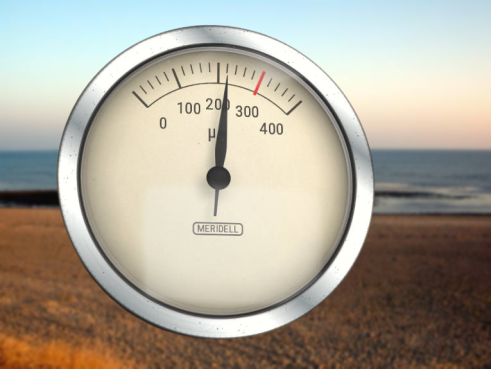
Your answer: **220** µA
